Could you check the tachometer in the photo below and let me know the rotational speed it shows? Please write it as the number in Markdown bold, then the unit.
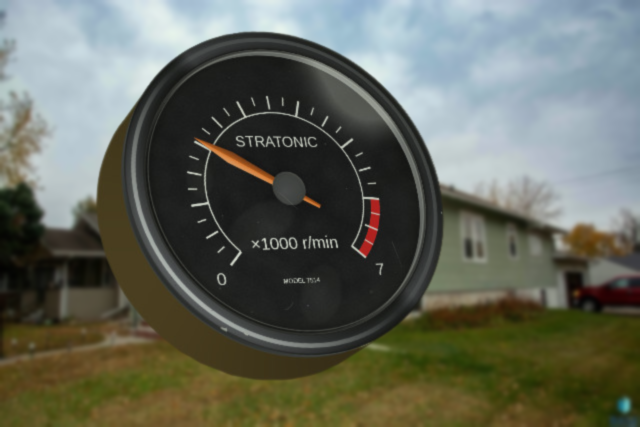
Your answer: **2000** rpm
